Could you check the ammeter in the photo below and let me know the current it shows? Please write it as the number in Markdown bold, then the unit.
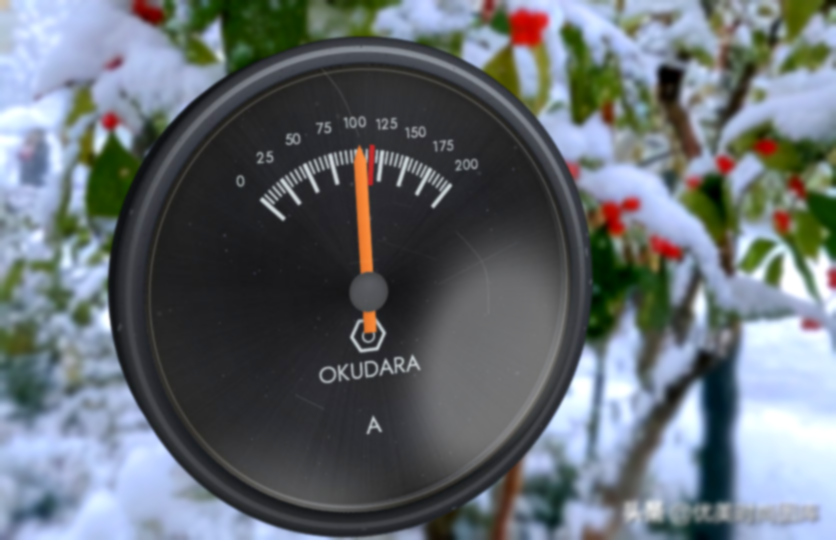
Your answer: **100** A
